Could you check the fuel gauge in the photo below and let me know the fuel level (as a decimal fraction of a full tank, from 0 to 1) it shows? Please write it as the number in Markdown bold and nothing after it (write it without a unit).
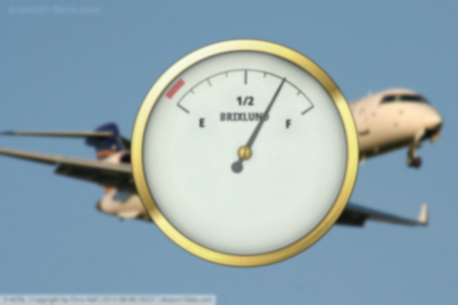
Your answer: **0.75**
